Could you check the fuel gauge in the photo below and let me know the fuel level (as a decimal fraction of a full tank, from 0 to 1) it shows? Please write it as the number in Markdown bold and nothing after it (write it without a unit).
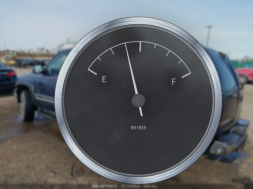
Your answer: **0.375**
